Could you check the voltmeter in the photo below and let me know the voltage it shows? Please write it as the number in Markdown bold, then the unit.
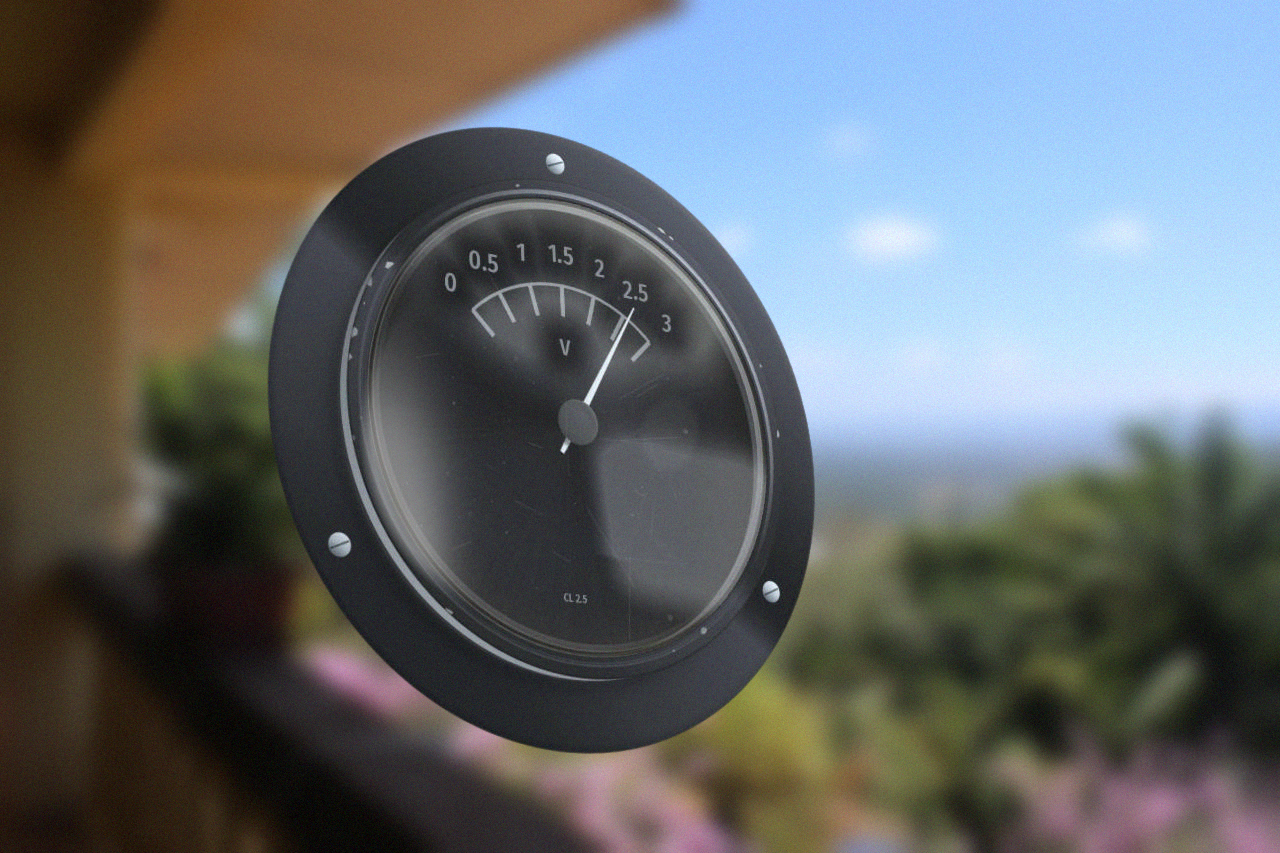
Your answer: **2.5** V
